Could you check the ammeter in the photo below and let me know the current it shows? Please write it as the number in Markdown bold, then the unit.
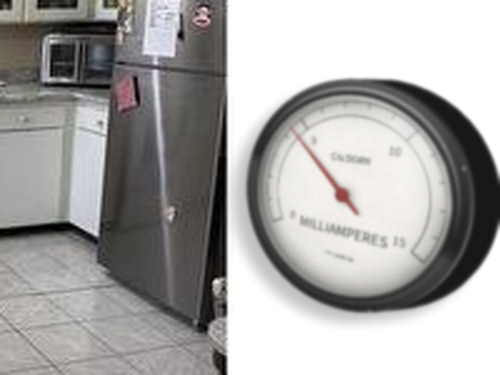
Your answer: **4.5** mA
